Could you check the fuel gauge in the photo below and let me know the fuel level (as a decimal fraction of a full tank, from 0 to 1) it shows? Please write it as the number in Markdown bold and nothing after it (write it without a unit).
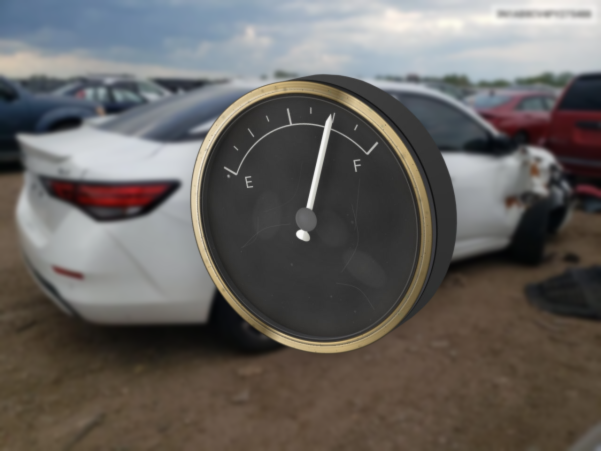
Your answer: **0.75**
